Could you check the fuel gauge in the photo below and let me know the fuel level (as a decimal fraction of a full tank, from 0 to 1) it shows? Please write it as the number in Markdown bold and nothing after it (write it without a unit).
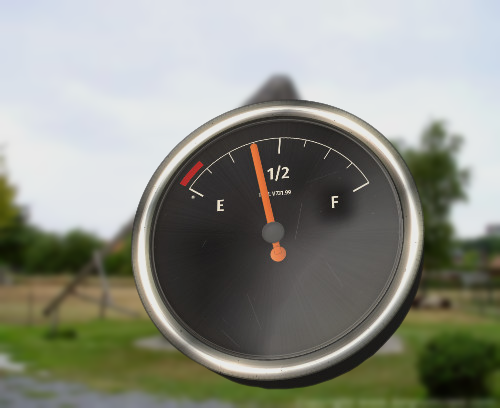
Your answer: **0.375**
